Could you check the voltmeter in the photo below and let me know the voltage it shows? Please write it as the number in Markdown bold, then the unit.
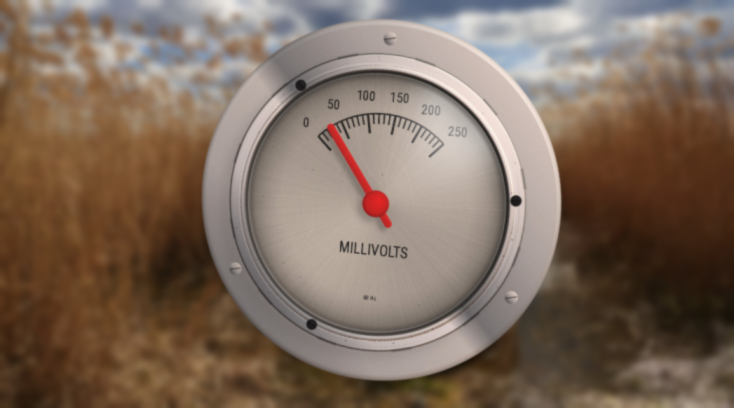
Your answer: **30** mV
